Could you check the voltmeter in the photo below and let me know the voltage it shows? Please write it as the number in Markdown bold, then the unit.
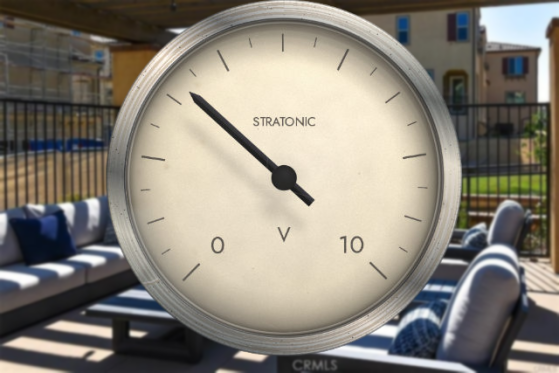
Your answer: **3.25** V
